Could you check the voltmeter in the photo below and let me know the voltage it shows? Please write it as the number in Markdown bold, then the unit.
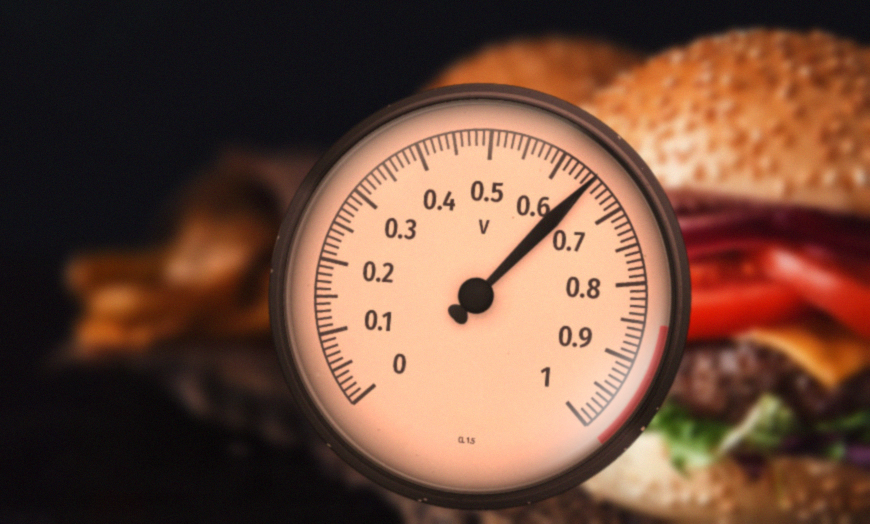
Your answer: **0.65** V
